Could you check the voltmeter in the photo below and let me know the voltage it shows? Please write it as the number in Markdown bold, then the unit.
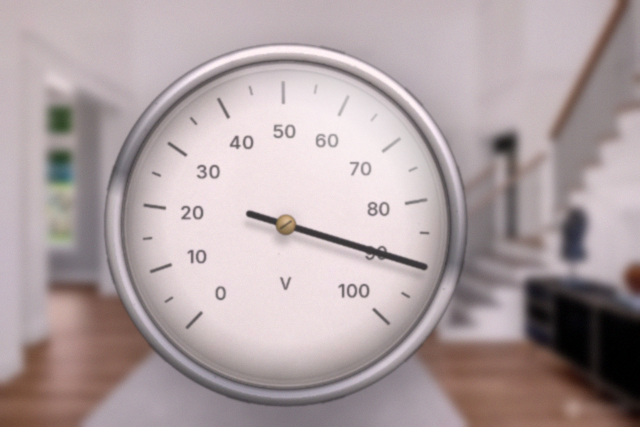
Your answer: **90** V
